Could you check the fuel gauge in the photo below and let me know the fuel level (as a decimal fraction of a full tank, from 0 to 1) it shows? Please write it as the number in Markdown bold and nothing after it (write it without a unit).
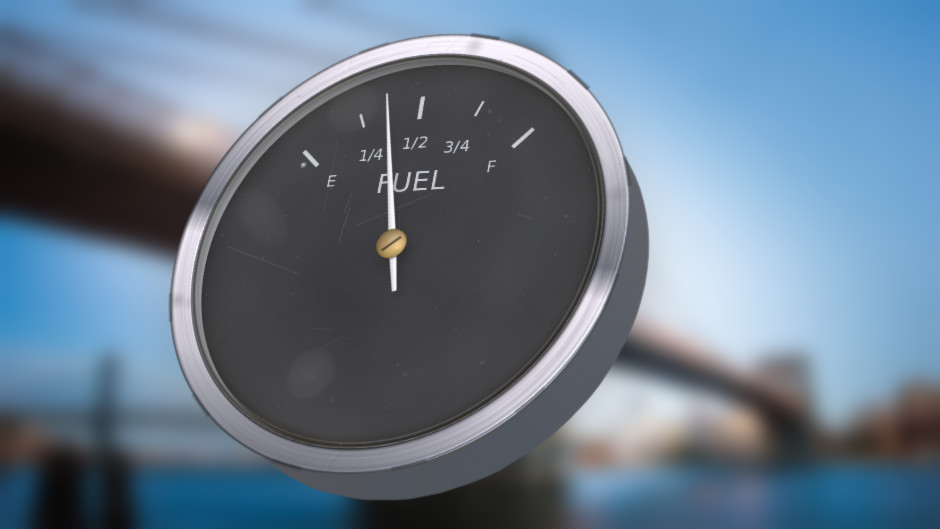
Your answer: **0.375**
